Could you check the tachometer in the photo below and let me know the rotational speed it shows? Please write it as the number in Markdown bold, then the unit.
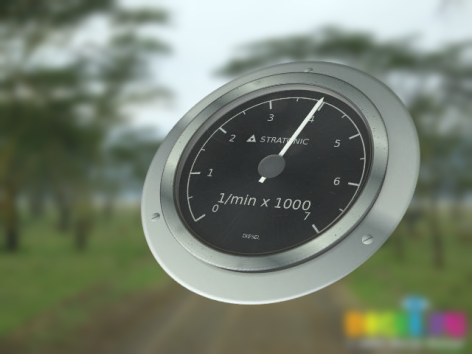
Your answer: **4000** rpm
